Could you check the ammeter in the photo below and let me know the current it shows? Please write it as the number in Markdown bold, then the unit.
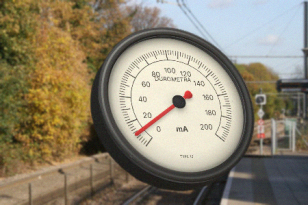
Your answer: **10** mA
